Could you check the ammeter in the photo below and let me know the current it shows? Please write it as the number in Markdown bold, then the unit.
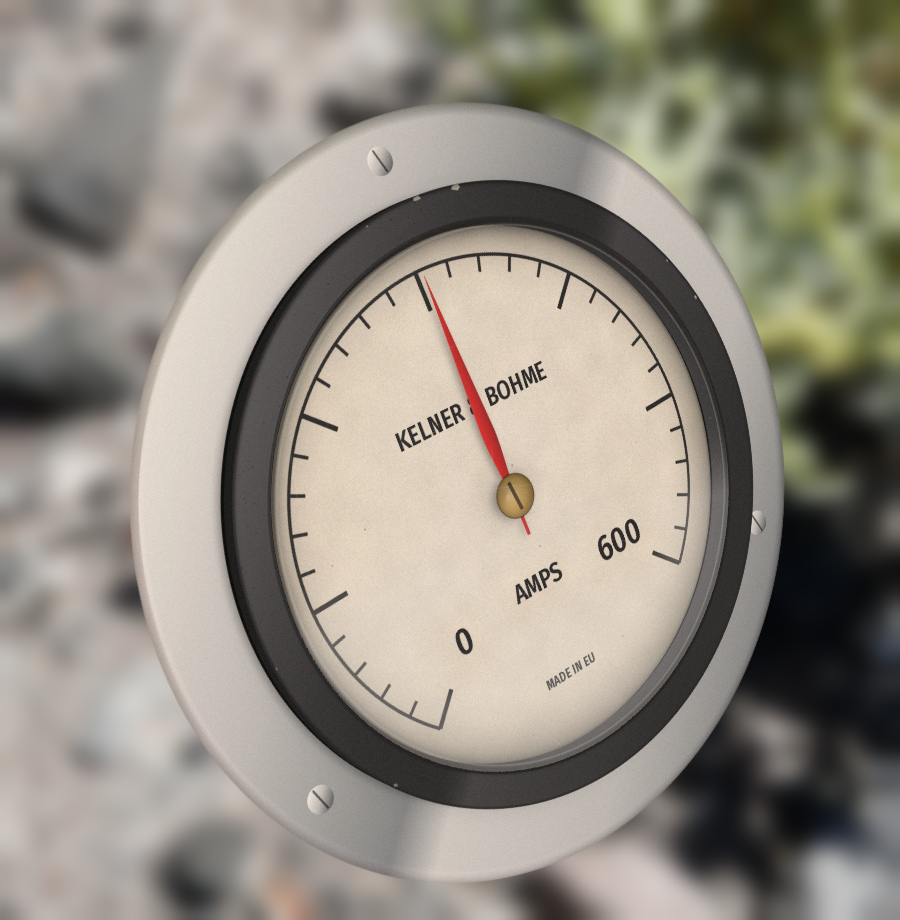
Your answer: **300** A
